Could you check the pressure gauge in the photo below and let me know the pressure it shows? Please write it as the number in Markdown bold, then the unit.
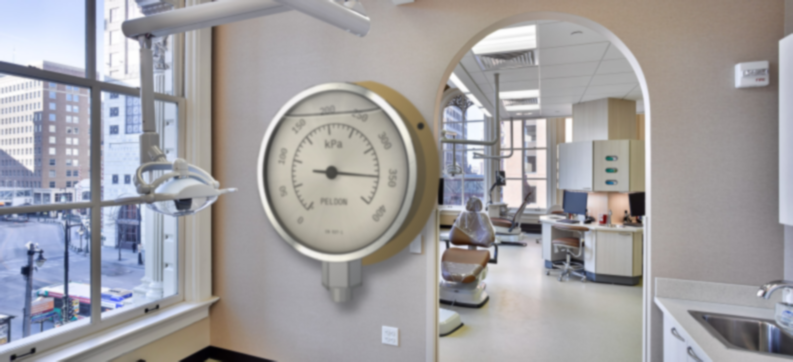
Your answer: **350** kPa
